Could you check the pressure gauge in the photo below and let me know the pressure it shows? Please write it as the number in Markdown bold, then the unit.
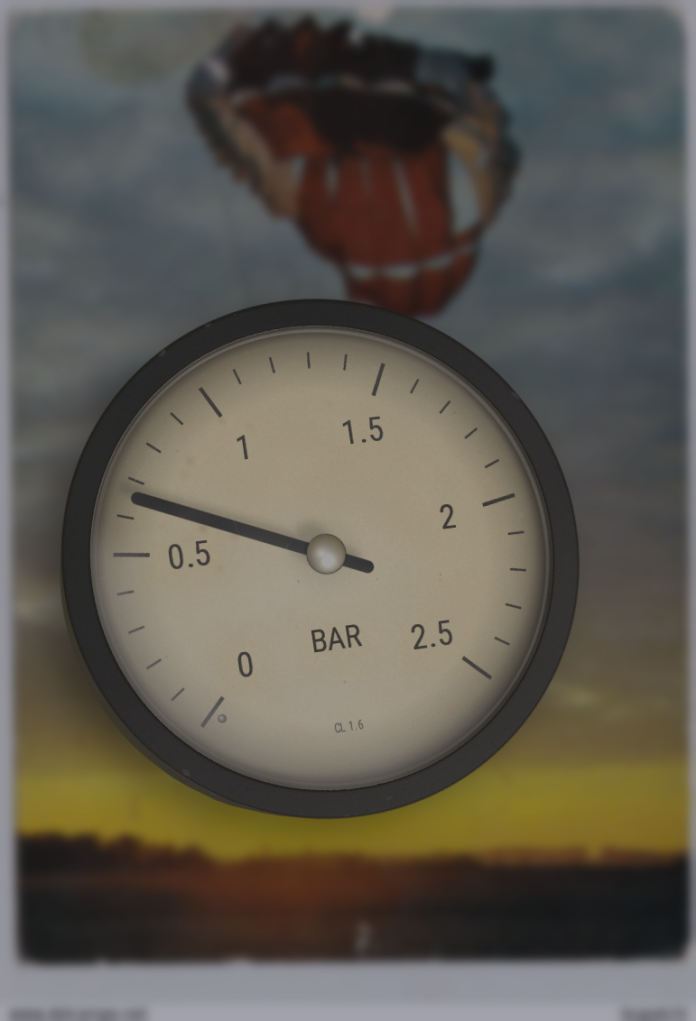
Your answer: **0.65** bar
